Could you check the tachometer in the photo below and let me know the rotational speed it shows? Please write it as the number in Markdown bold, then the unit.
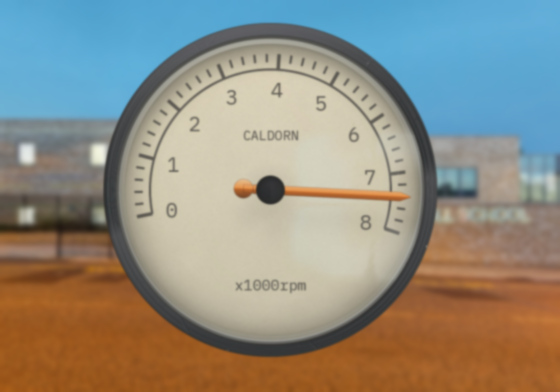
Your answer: **7400** rpm
